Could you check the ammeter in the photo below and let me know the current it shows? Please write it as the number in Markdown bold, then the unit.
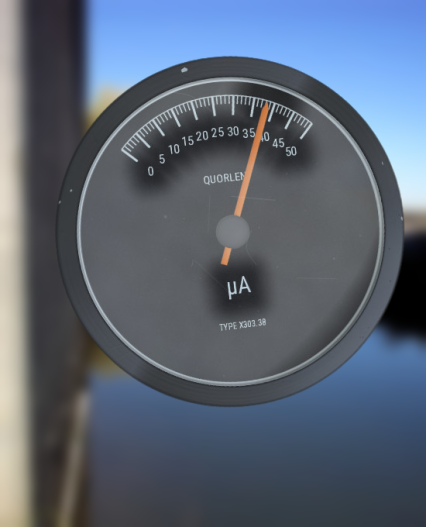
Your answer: **38** µA
